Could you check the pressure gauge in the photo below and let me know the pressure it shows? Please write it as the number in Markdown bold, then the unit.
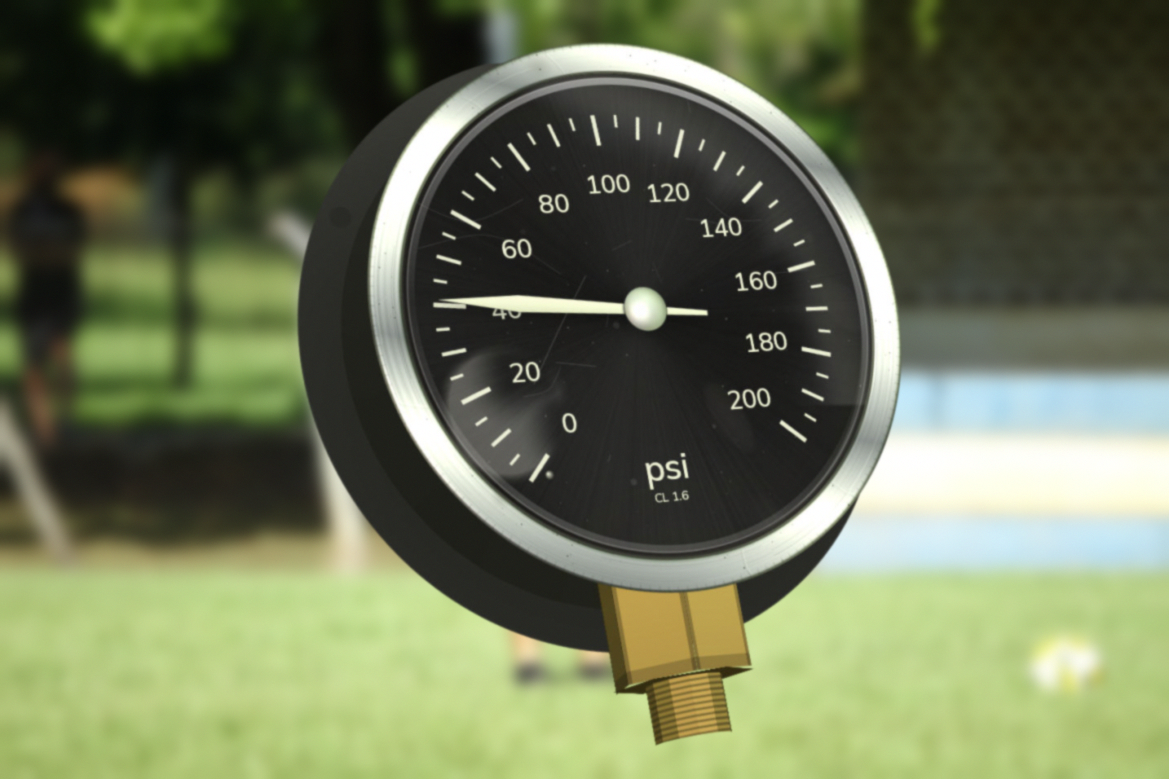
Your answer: **40** psi
